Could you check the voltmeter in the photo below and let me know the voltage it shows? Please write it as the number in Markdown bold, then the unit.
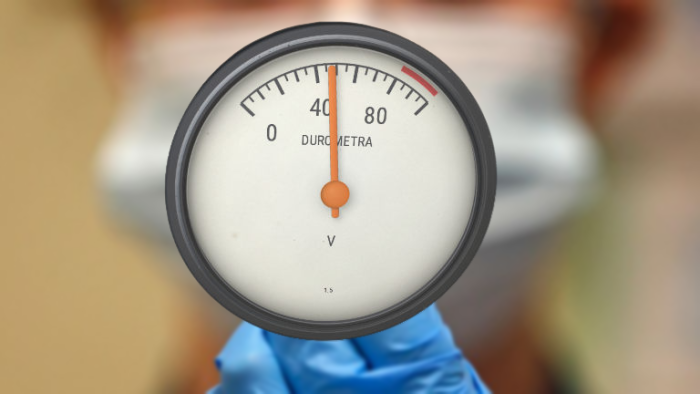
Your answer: **47.5** V
